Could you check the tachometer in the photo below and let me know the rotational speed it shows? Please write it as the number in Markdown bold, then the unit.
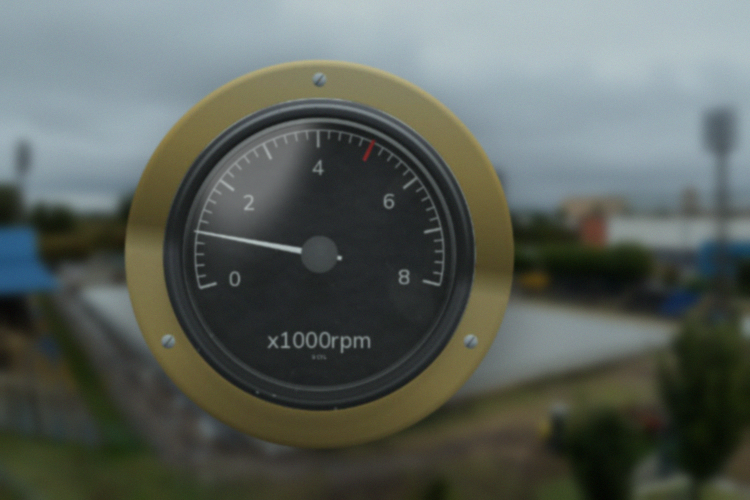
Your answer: **1000** rpm
